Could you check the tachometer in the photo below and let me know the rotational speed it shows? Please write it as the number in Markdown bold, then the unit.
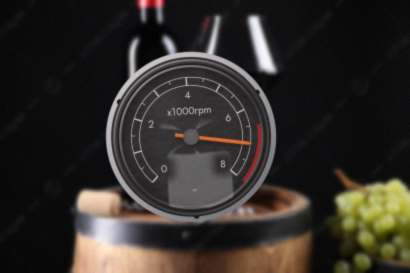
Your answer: **7000** rpm
